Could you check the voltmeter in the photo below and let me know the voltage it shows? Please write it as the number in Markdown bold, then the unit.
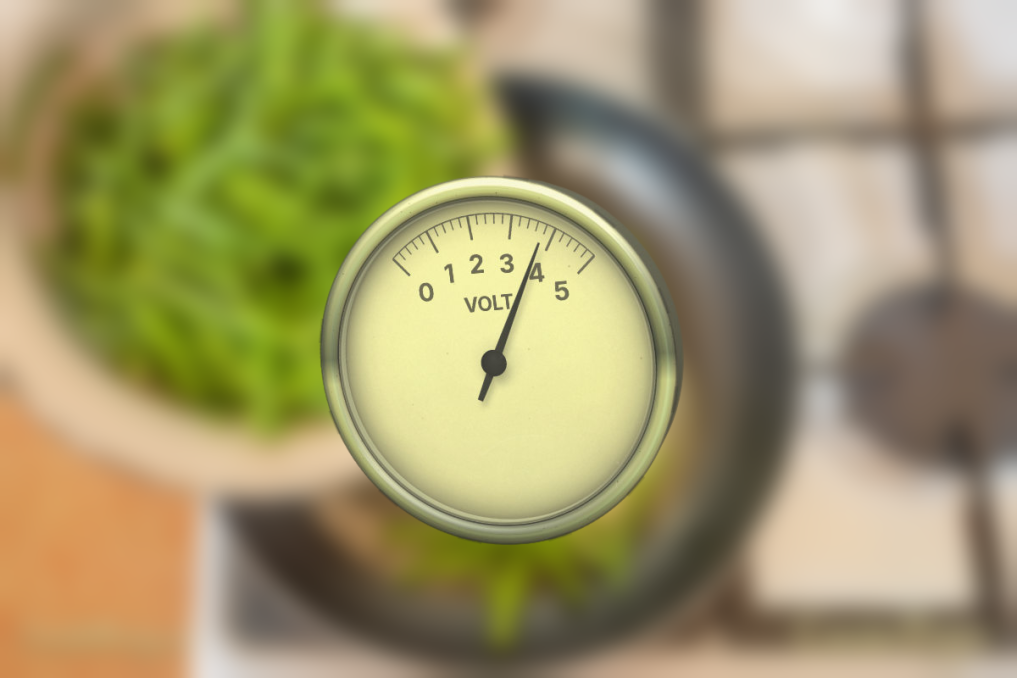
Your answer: **3.8** V
